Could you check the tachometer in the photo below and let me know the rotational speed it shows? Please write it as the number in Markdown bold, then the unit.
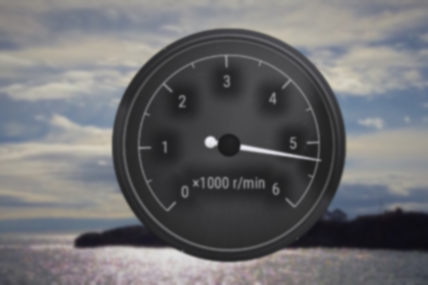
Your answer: **5250** rpm
